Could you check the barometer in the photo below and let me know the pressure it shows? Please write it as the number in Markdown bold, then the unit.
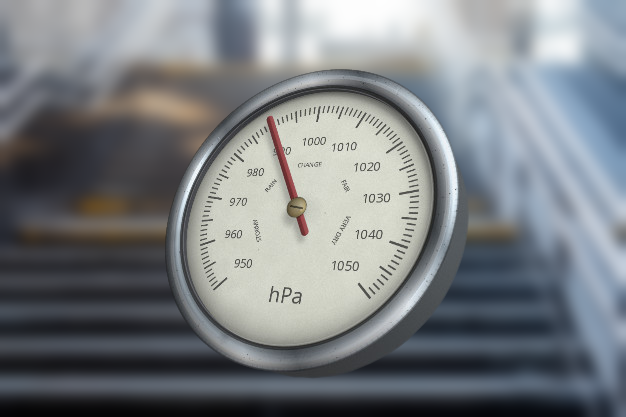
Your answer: **990** hPa
